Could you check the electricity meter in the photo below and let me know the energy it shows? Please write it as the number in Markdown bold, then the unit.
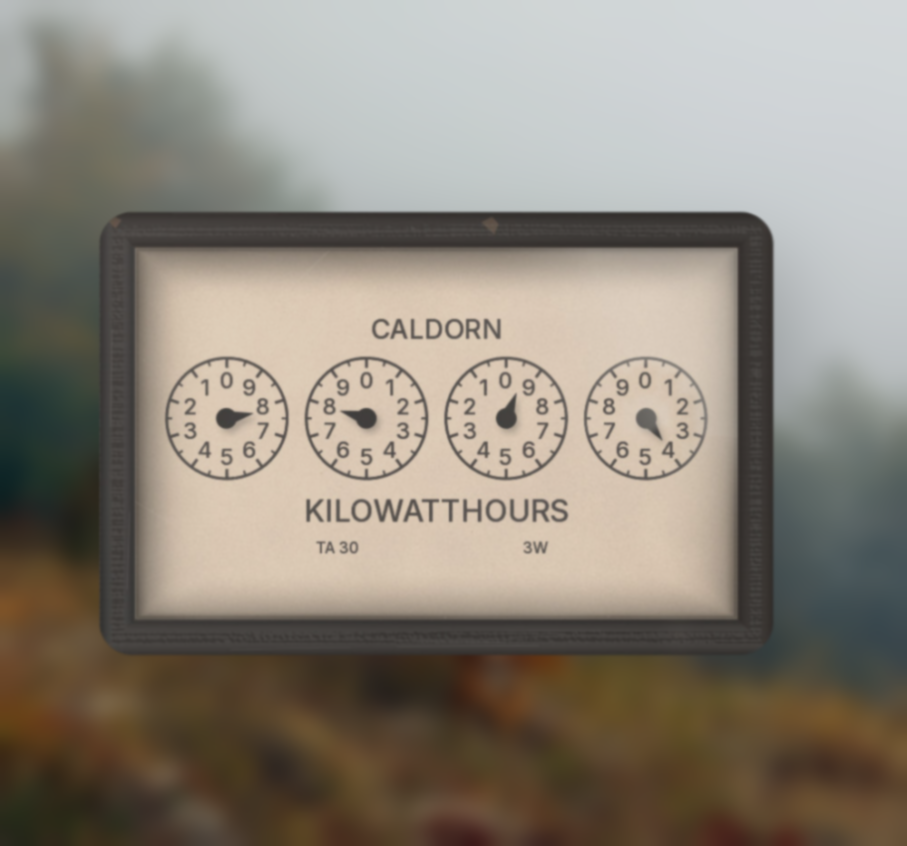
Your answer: **7794** kWh
